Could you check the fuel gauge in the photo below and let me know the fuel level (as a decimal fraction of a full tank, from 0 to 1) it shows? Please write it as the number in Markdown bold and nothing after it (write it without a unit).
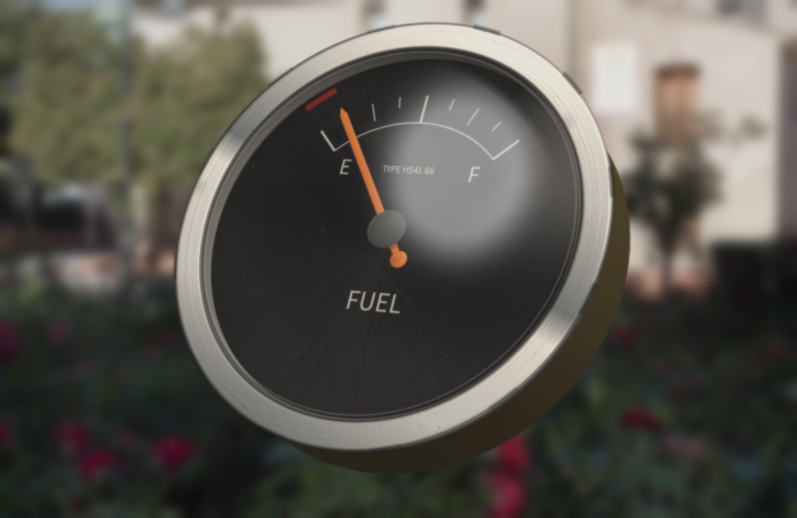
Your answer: **0.125**
